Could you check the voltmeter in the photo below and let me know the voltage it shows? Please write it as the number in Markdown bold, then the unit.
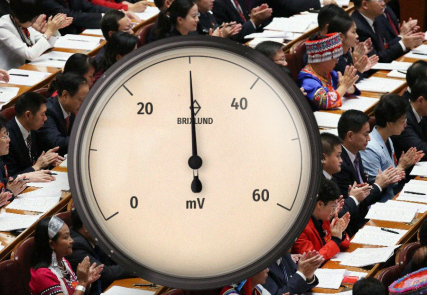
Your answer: **30** mV
